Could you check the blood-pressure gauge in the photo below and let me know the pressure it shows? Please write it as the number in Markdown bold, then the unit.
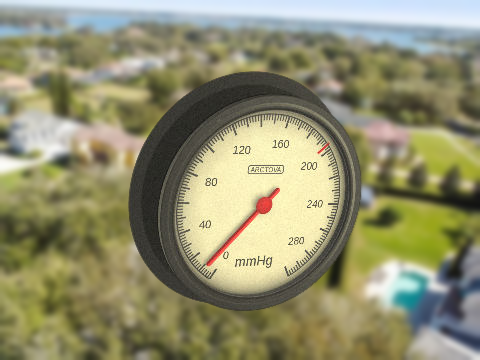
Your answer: **10** mmHg
